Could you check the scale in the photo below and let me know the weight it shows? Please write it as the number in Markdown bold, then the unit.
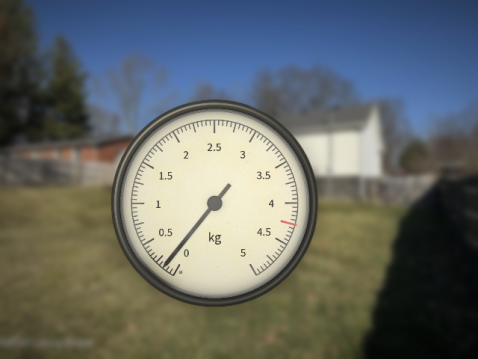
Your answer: **0.15** kg
